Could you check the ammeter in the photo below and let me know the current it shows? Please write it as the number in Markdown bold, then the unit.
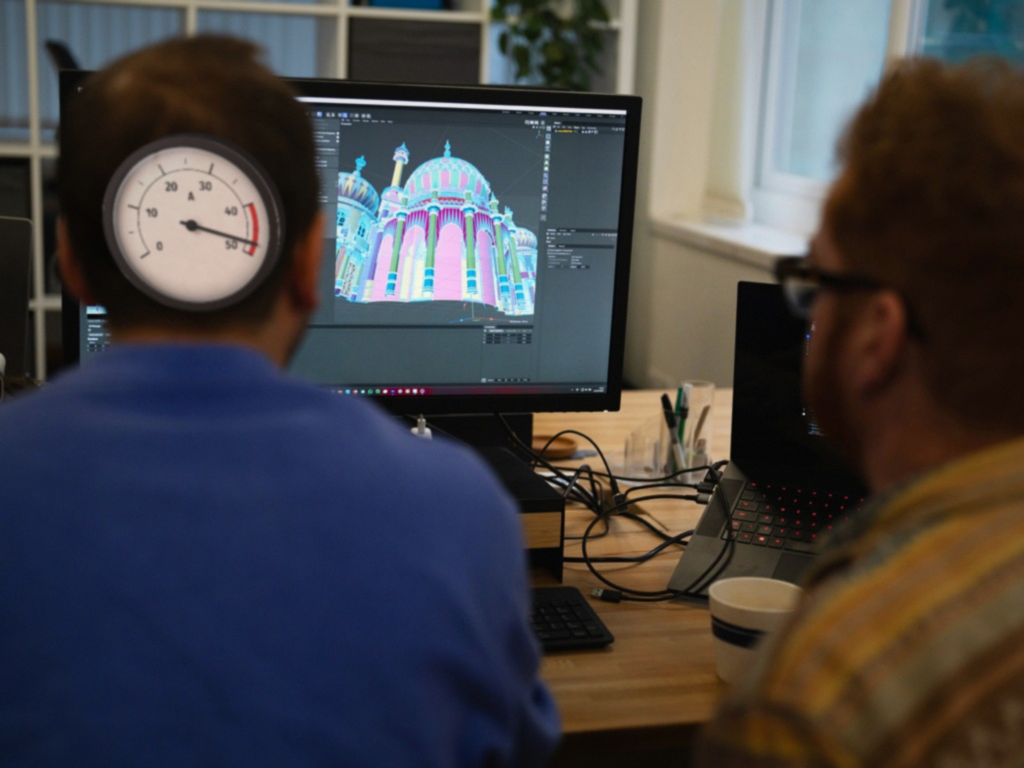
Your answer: **47.5** A
